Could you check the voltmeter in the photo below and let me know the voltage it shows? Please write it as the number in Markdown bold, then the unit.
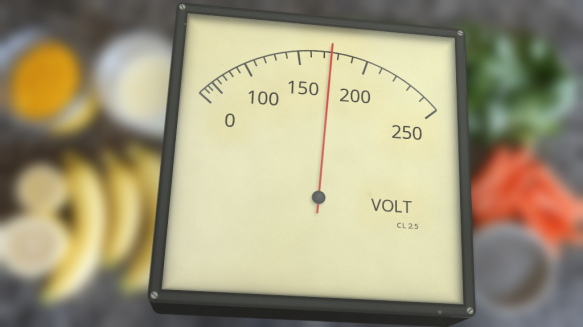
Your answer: **175** V
